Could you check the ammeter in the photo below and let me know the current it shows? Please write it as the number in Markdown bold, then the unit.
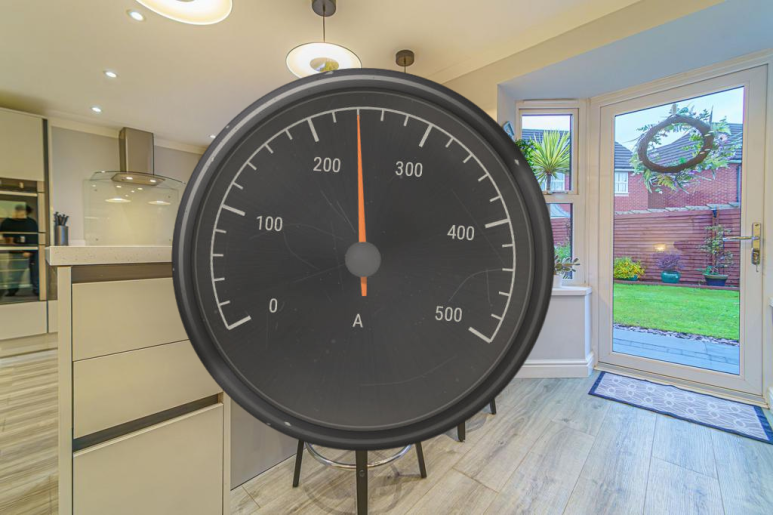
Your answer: **240** A
